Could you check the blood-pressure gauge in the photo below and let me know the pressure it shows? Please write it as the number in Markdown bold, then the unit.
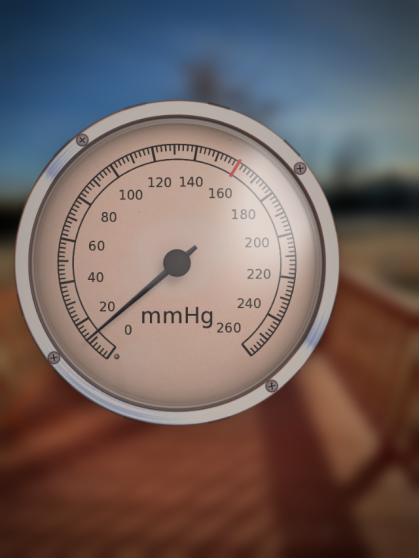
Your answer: **12** mmHg
